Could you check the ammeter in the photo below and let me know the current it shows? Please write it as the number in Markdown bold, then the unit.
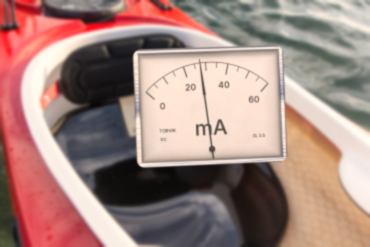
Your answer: **27.5** mA
